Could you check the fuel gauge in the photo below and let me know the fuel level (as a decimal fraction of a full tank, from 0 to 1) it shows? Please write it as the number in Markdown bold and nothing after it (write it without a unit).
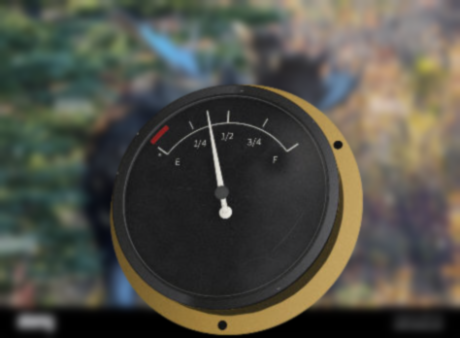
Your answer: **0.375**
